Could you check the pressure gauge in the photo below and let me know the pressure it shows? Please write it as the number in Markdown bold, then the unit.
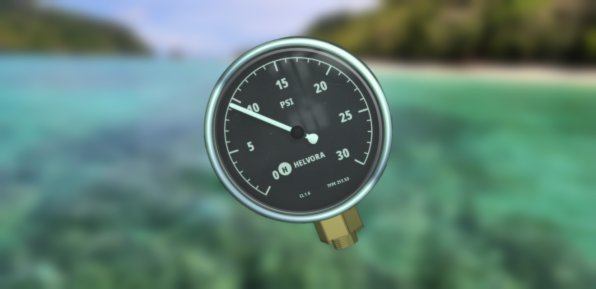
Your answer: **9.5** psi
